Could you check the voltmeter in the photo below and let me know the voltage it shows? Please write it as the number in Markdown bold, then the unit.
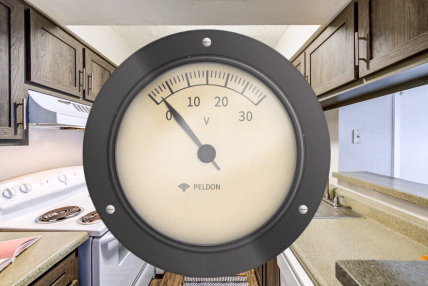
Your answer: **2** V
